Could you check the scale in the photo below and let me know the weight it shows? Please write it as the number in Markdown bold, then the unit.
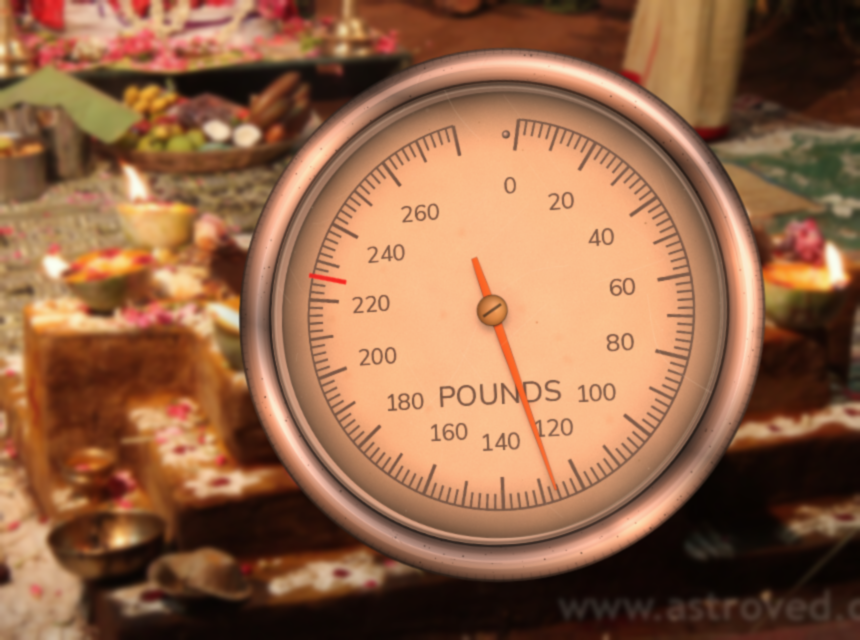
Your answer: **126** lb
